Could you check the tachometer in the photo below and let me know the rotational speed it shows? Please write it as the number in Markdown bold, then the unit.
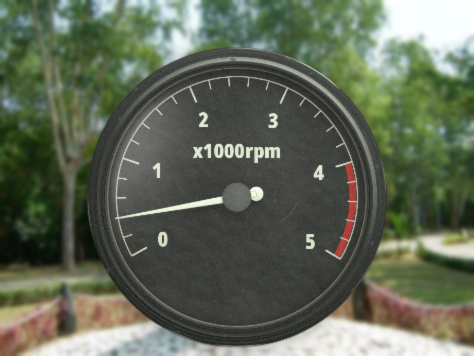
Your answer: **400** rpm
